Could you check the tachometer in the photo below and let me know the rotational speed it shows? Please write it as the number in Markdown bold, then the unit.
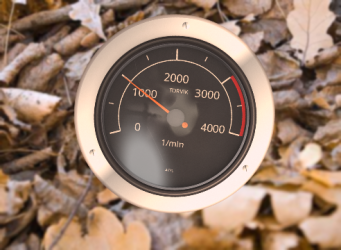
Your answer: **1000** rpm
